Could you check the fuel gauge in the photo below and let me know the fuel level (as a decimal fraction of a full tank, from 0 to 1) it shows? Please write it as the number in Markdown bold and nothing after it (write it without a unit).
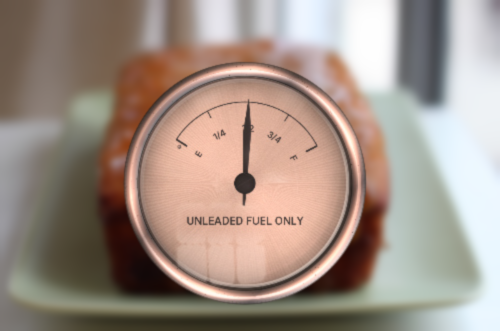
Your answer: **0.5**
